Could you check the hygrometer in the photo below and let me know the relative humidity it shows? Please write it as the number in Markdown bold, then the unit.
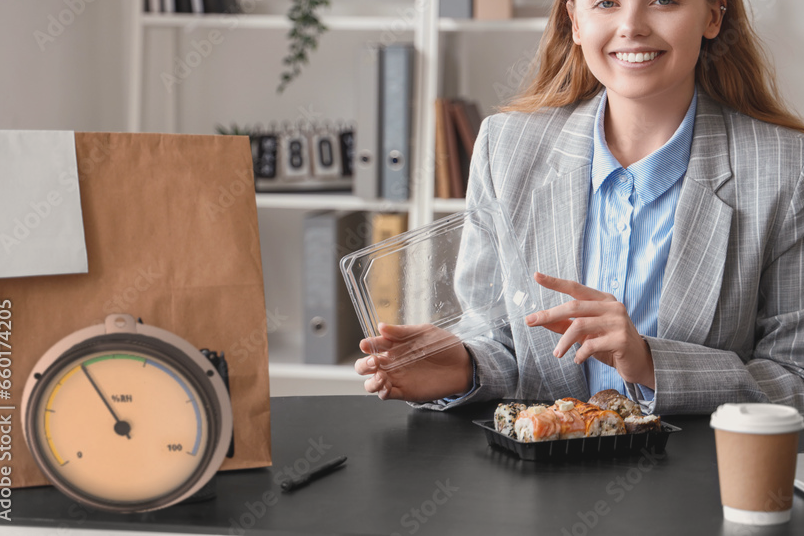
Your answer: **40** %
